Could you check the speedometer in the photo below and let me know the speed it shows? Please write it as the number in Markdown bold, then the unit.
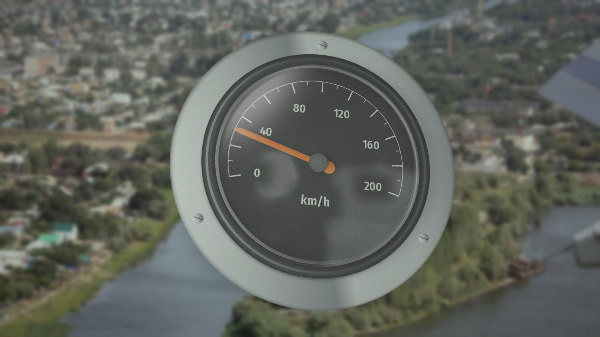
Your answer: **30** km/h
